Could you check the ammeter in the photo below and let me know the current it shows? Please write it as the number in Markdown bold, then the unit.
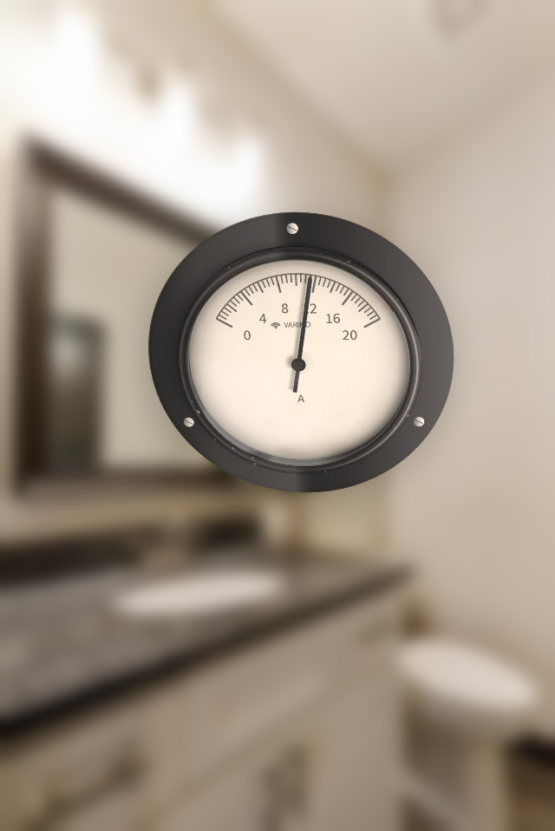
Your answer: **11.5** A
